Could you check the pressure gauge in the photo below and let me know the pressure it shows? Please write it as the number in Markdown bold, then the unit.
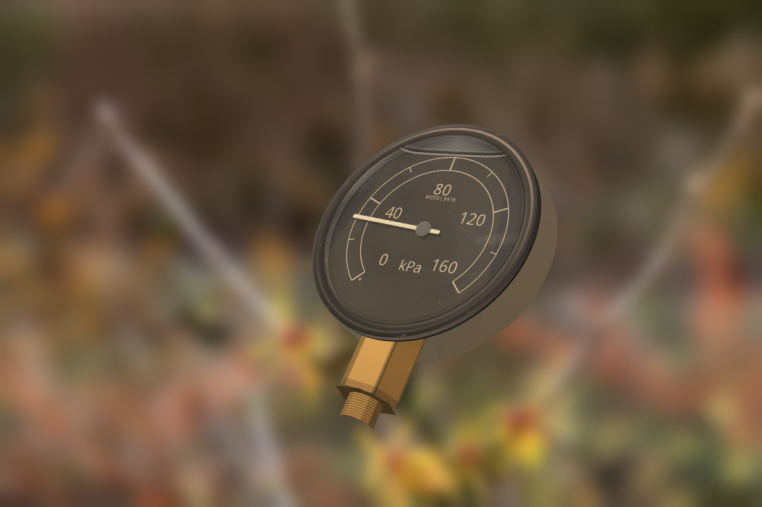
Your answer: **30** kPa
